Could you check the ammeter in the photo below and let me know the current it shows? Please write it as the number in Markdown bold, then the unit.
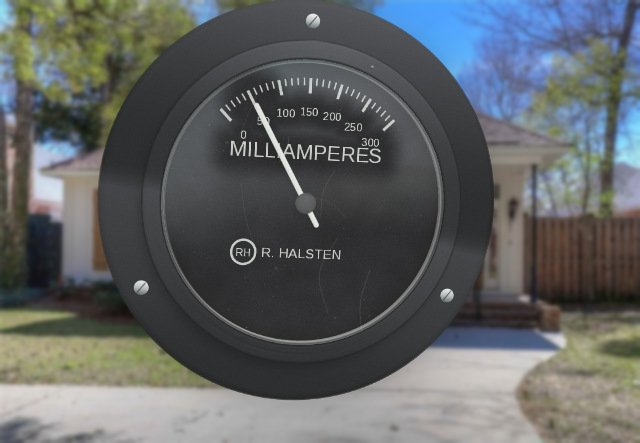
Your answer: **50** mA
